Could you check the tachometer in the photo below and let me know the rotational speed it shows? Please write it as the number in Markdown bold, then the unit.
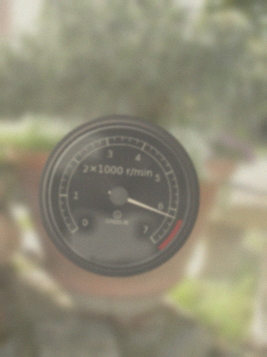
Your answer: **6200** rpm
